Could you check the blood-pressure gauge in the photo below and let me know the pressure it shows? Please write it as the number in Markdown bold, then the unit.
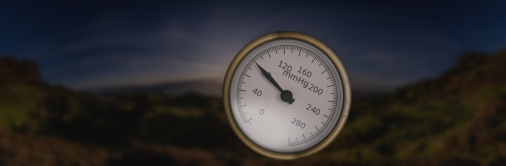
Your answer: **80** mmHg
